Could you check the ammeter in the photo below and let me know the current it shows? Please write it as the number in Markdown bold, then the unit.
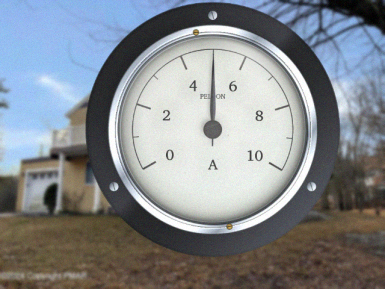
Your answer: **5** A
